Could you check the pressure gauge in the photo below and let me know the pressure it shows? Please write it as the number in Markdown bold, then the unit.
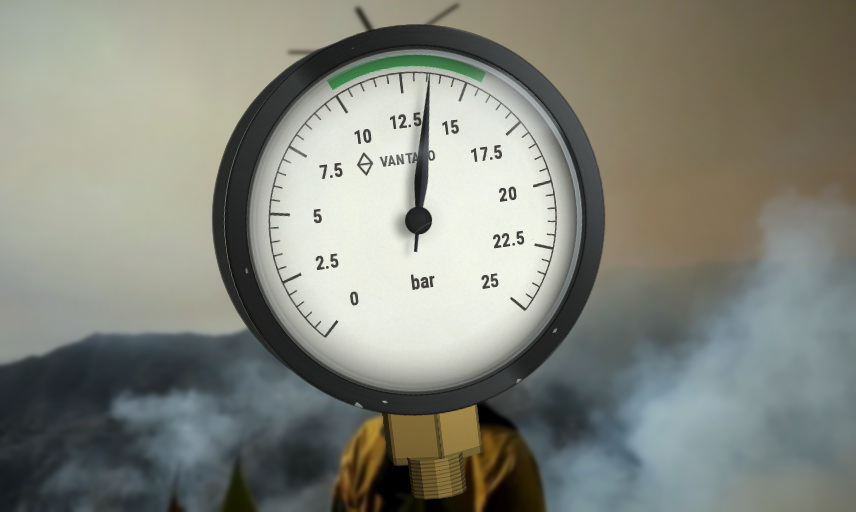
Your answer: **13.5** bar
